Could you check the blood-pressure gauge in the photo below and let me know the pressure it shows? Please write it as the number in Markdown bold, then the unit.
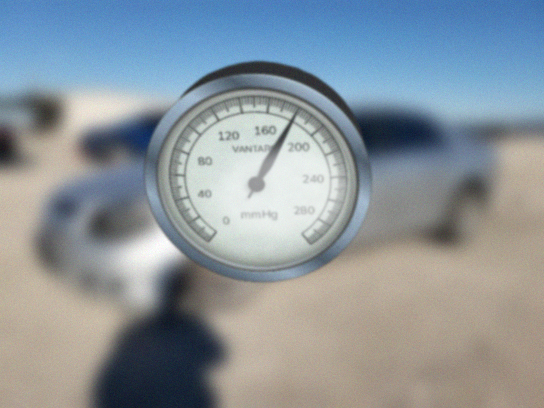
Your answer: **180** mmHg
